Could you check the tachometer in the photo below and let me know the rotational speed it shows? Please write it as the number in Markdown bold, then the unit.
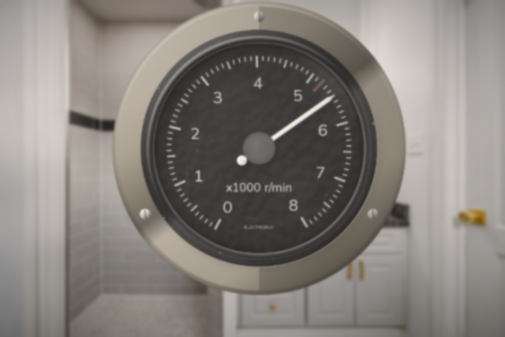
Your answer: **5500** rpm
